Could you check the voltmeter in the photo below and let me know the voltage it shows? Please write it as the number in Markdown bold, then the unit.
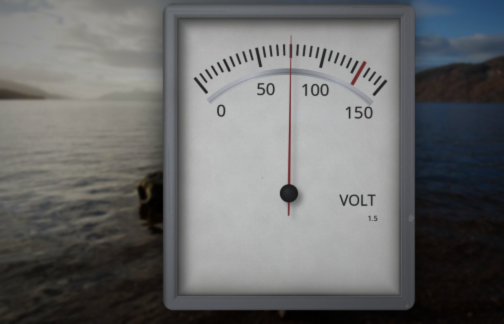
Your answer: **75** V
